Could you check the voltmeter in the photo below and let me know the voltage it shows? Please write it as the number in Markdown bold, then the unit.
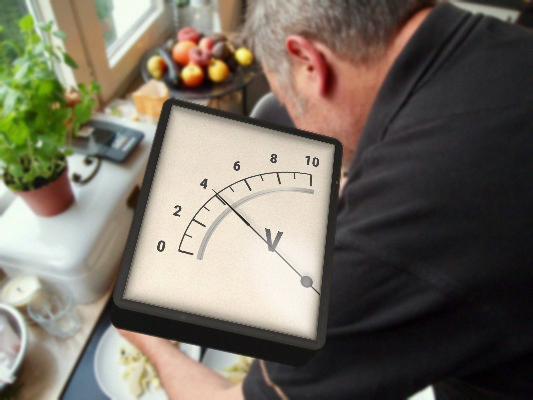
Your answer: **4** V
